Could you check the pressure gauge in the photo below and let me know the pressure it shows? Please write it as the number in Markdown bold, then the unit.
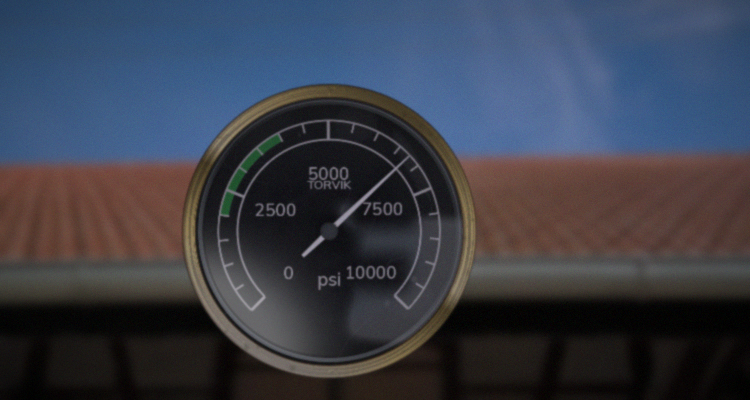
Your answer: **6750** psi
